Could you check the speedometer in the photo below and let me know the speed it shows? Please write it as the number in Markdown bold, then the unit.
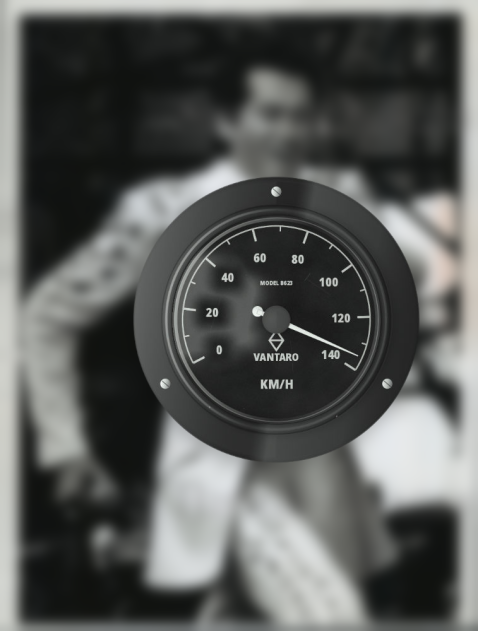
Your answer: **135** km/h
